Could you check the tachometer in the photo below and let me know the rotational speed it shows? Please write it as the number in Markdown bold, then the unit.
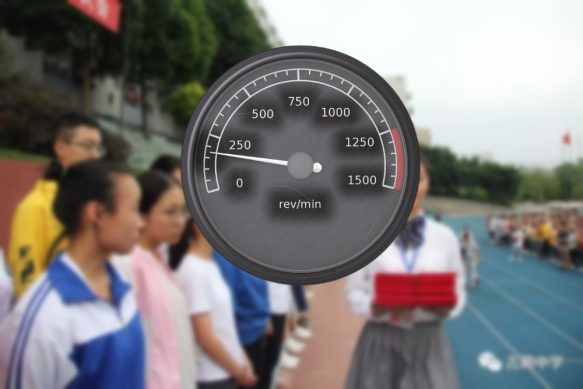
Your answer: **175** rpm
